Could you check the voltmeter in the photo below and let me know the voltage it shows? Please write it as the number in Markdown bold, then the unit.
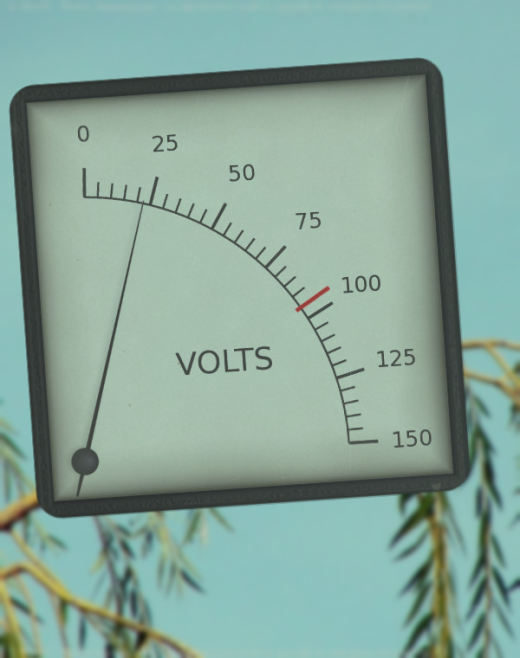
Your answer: **22.5** V
